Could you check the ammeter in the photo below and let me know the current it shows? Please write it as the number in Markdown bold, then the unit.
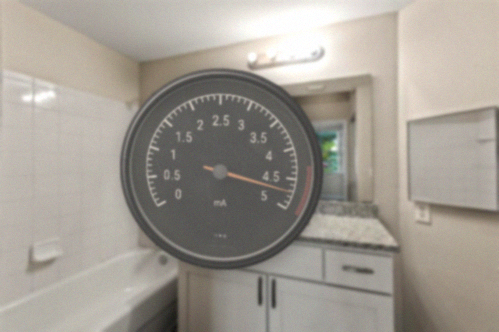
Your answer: **4.7** mA
